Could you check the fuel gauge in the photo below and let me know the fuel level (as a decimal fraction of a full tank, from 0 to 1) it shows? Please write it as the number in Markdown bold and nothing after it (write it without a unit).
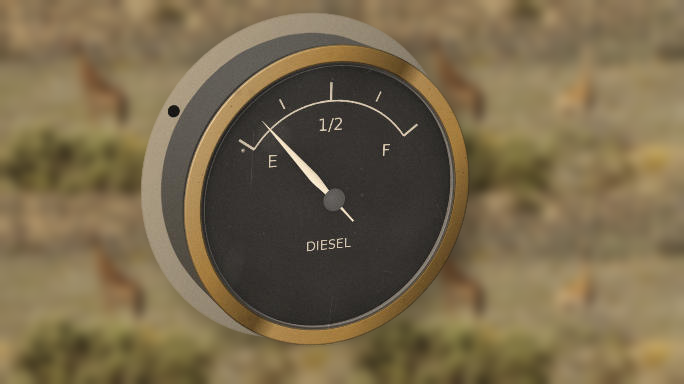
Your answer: **0.125**
